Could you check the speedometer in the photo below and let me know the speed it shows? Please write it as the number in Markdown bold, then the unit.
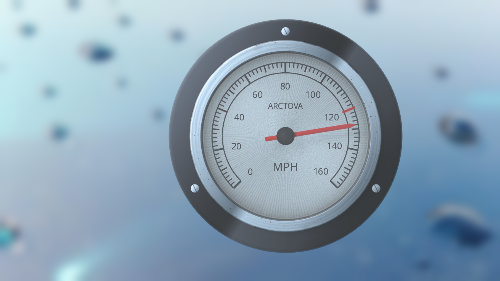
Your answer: **128** mph
